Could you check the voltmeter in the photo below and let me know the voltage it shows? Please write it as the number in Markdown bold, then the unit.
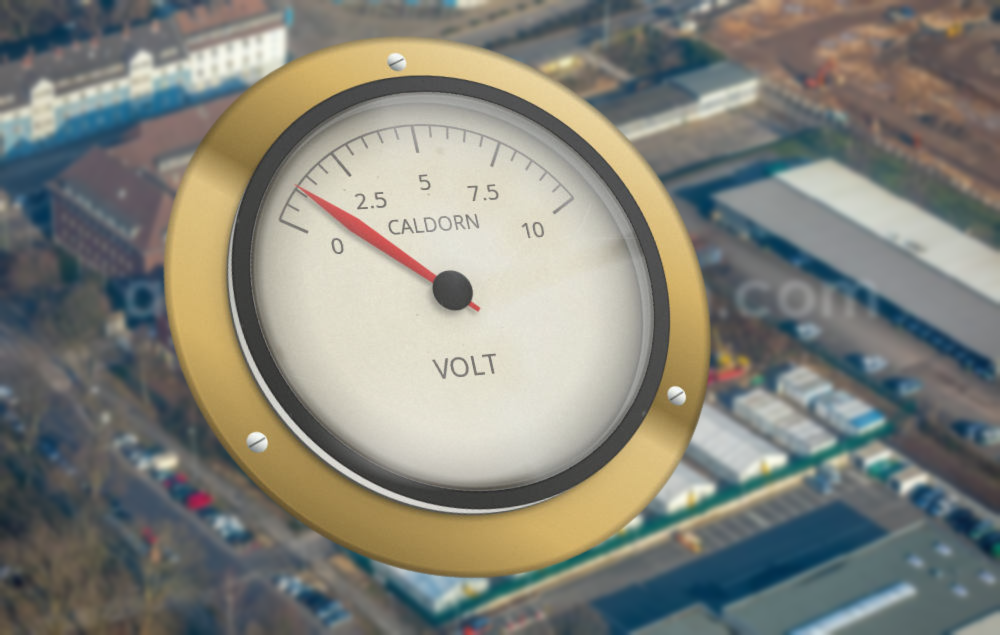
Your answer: **1** V
